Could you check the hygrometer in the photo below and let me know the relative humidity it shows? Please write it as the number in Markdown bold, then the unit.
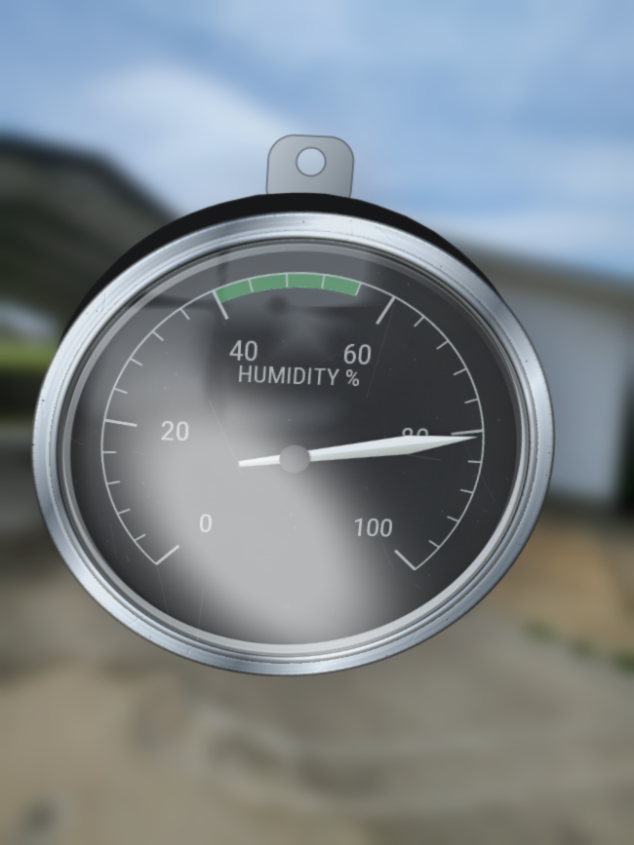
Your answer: **80** %
